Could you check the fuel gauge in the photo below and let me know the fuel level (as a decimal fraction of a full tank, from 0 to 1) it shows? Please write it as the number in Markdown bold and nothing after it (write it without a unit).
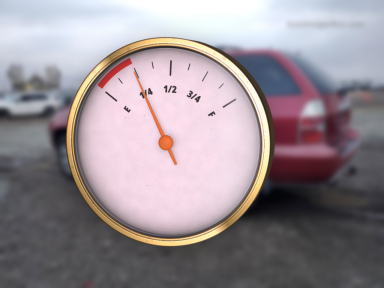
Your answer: **0.25**
